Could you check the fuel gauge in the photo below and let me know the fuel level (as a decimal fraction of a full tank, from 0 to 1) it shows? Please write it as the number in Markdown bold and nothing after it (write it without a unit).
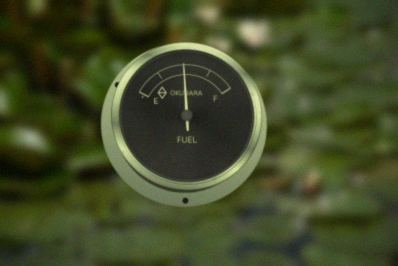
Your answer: **0.5**
